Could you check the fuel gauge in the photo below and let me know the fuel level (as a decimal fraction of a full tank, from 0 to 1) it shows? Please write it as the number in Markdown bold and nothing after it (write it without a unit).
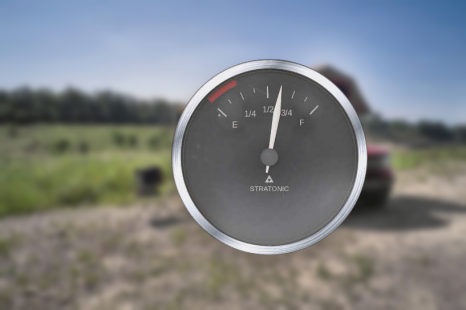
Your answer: **0.625**
